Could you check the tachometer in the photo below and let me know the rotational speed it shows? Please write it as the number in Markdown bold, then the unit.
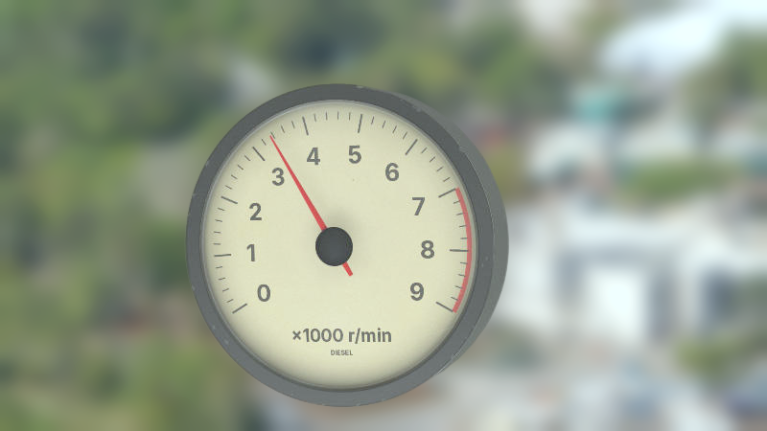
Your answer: **3400** rpm
